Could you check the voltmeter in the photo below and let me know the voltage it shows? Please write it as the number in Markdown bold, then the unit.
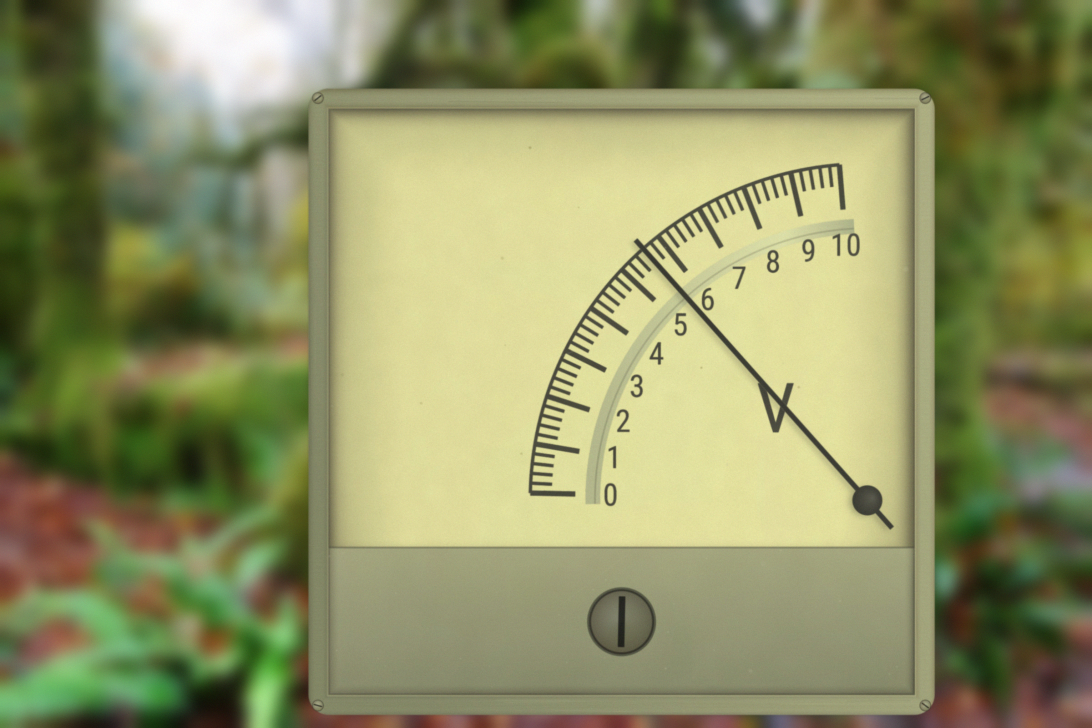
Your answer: **5.6** V
